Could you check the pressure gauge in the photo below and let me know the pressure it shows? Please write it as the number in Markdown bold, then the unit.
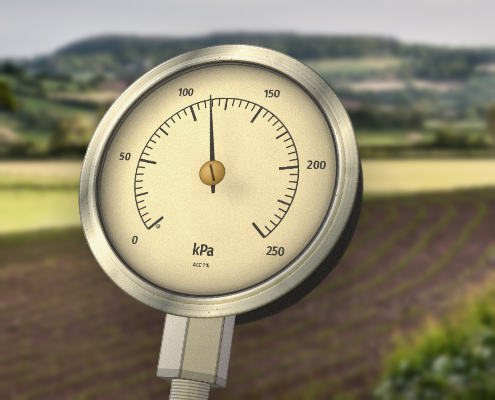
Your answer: **115** kPa
